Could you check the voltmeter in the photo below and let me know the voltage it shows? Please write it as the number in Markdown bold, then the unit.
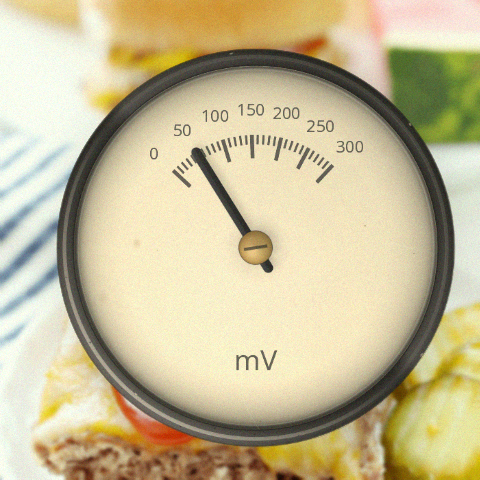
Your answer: **50** mV
